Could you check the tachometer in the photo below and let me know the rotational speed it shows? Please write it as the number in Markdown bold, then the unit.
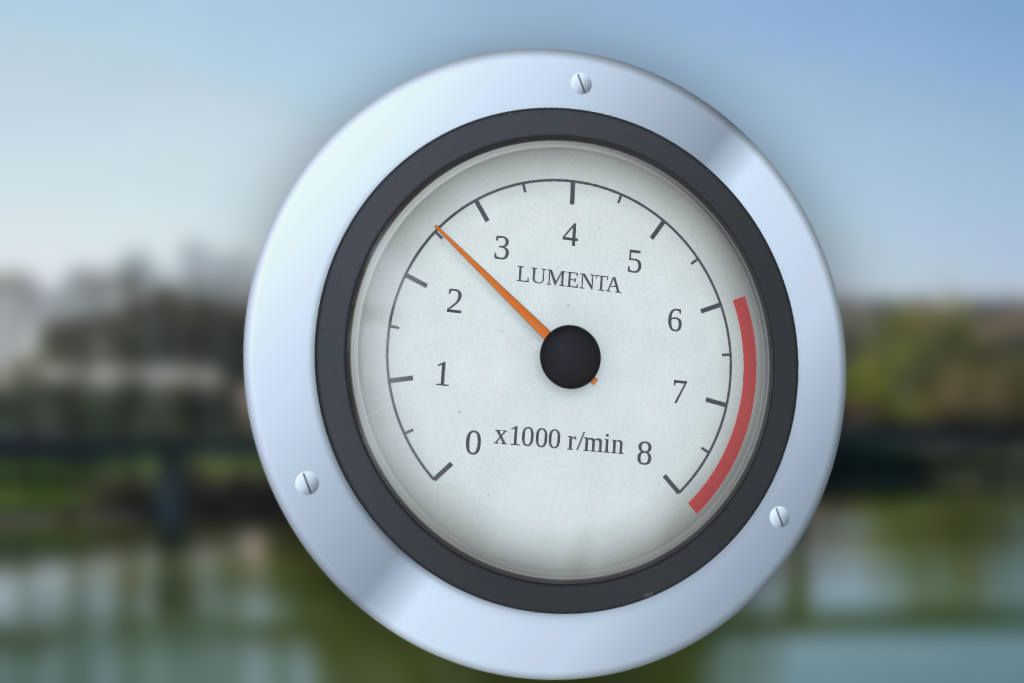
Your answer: **2500** rpm
